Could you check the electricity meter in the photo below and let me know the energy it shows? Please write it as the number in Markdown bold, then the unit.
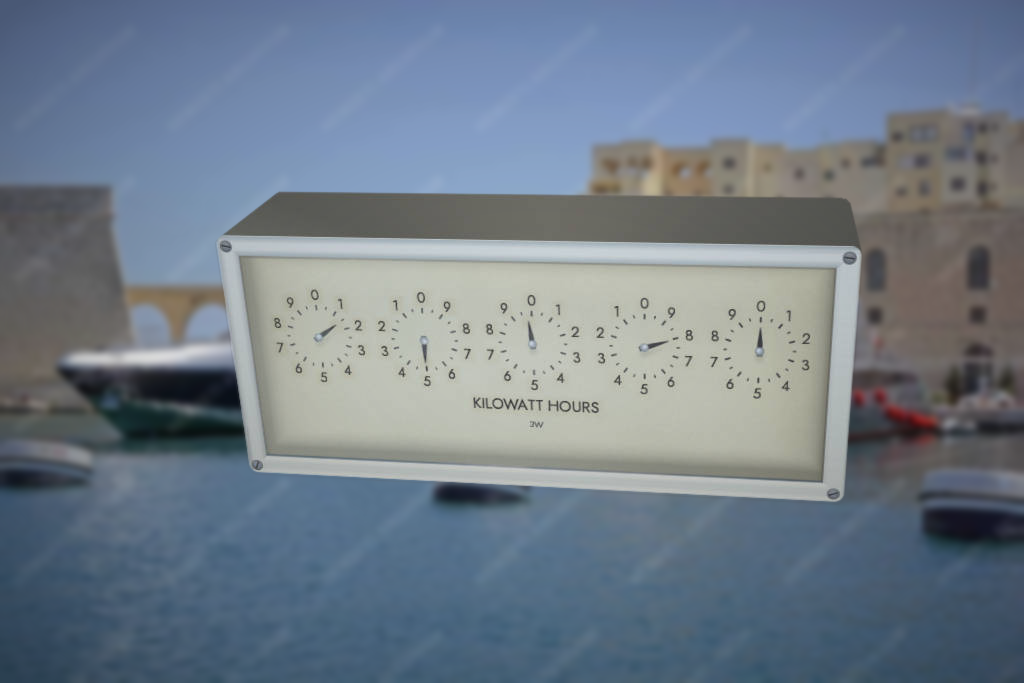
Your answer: **14980** kWh
